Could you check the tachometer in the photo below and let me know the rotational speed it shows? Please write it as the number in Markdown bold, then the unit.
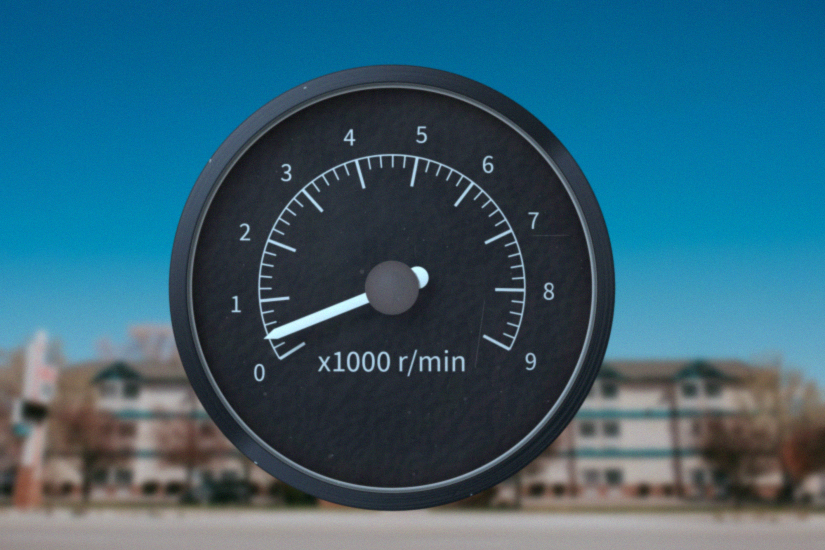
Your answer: **400** rpm
